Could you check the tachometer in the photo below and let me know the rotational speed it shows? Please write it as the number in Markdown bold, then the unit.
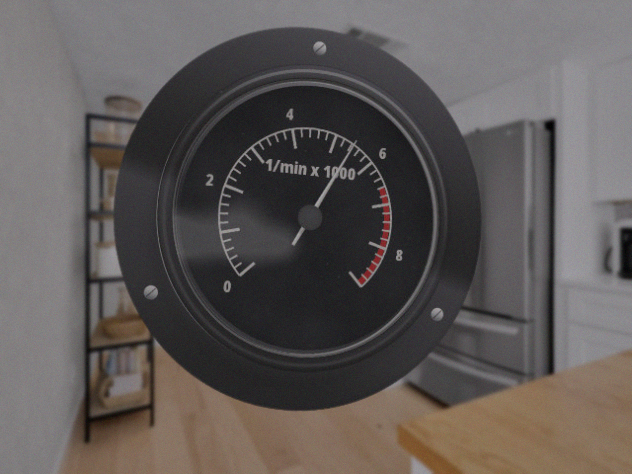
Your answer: **5400** rpm
